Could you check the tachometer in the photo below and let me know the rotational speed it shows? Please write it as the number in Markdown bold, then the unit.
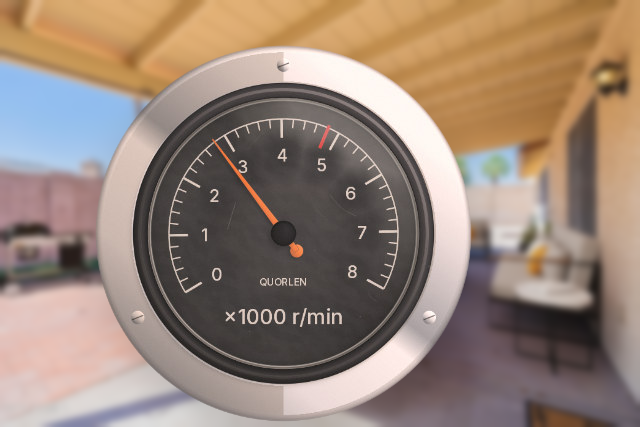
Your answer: **2800** rpm
